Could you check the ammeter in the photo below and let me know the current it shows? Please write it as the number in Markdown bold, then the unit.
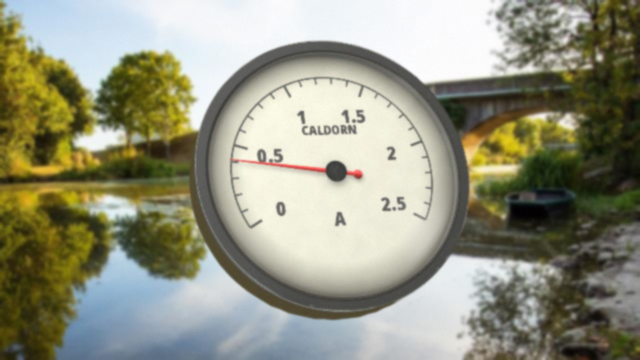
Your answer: **0.4** A
